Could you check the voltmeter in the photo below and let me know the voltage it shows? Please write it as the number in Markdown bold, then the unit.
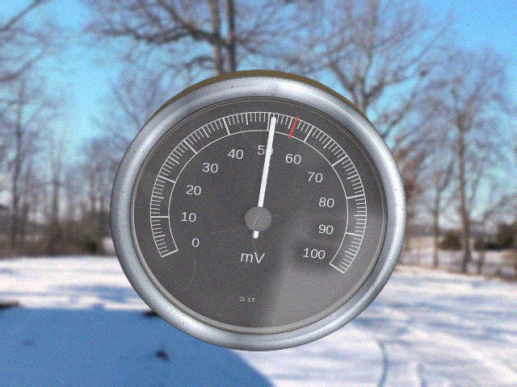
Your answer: **51** mV
